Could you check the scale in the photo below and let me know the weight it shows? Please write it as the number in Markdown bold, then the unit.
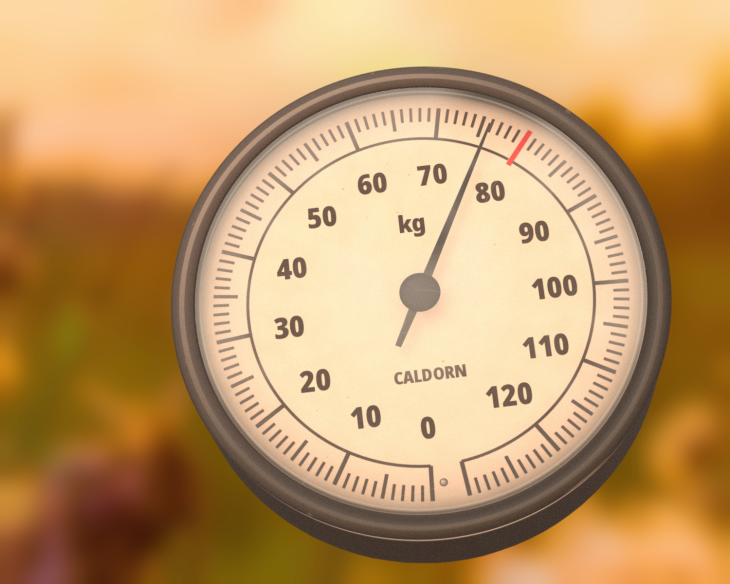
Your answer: **76** kg
